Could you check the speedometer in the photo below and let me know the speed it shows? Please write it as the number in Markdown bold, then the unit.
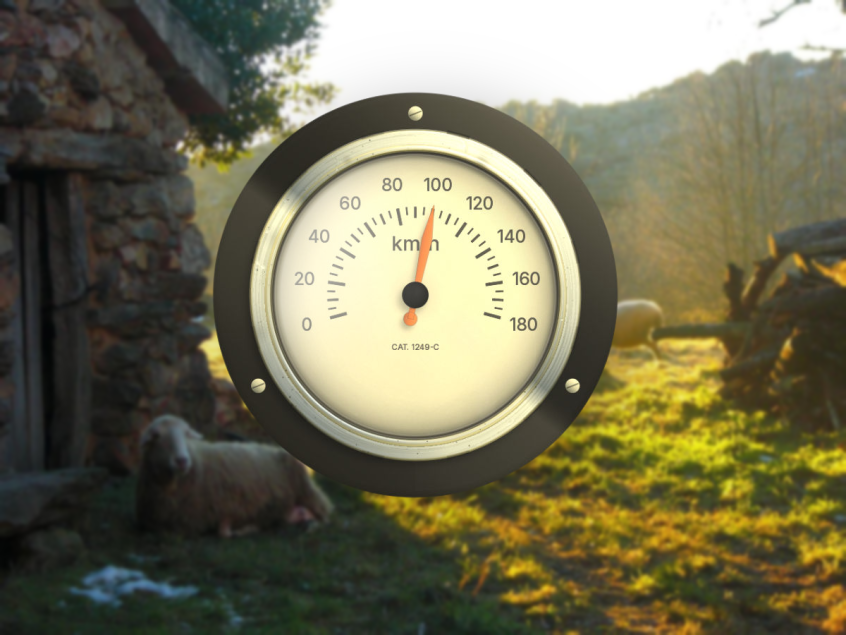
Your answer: **100** km/h
